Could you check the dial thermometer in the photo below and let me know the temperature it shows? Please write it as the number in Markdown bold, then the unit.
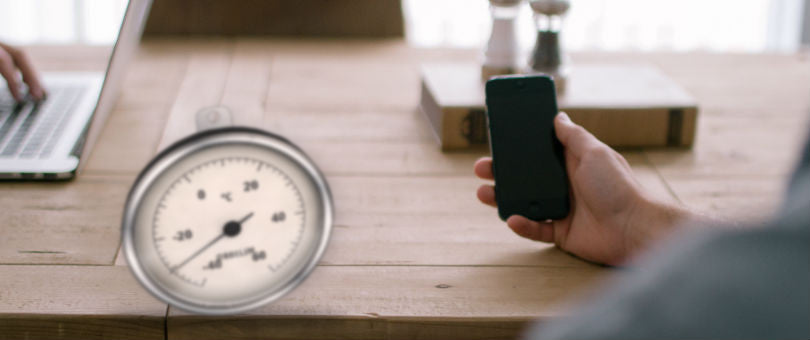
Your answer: **-30** °C
